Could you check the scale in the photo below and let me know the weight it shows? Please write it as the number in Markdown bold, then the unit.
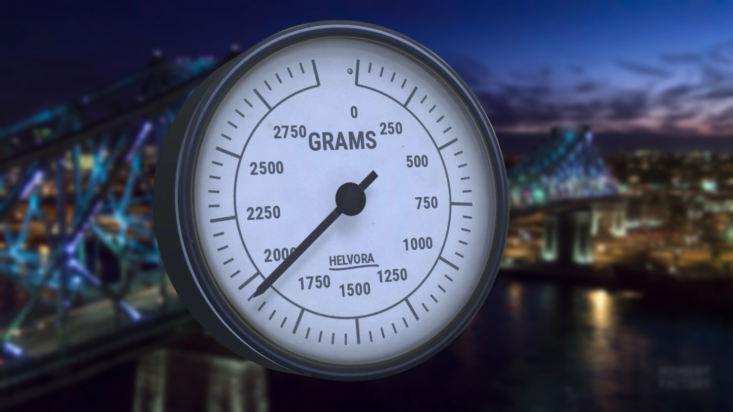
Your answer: **1950** g
